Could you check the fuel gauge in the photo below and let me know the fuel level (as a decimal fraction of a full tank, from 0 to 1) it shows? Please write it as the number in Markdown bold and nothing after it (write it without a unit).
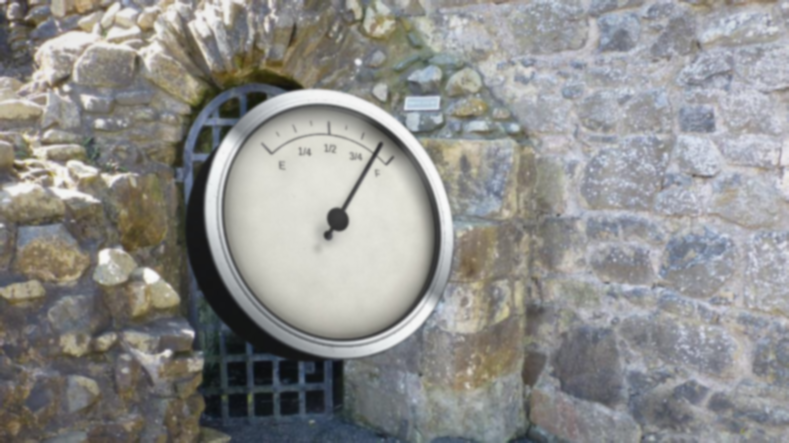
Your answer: **0.875**
